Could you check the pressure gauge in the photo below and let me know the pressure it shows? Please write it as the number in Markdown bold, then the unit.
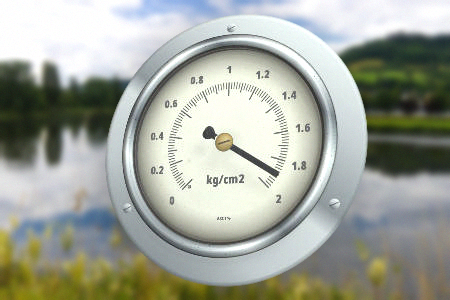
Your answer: **1.9** kg/cm²
